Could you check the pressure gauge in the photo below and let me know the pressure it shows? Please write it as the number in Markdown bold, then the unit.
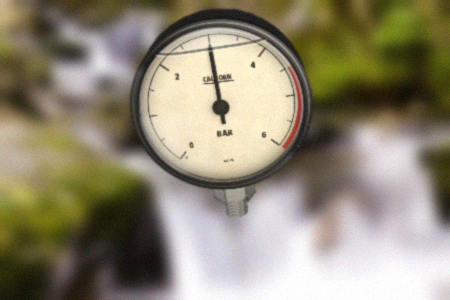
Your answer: **3** bar
